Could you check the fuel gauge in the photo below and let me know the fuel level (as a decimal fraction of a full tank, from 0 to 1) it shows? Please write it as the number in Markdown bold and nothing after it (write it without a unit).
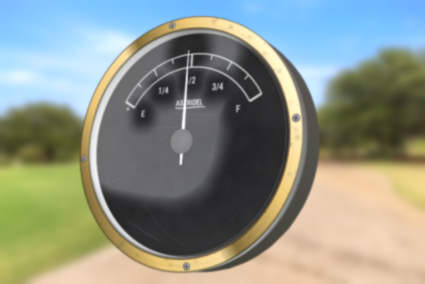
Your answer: **0.5**
